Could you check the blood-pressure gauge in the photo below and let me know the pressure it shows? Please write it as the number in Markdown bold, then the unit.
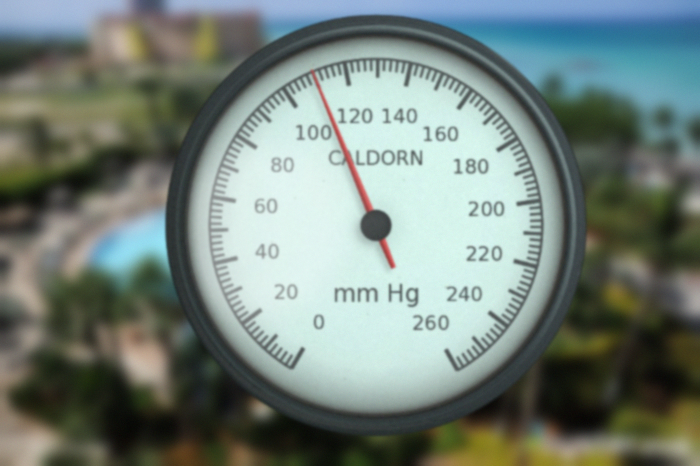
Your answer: **110** mmHg
